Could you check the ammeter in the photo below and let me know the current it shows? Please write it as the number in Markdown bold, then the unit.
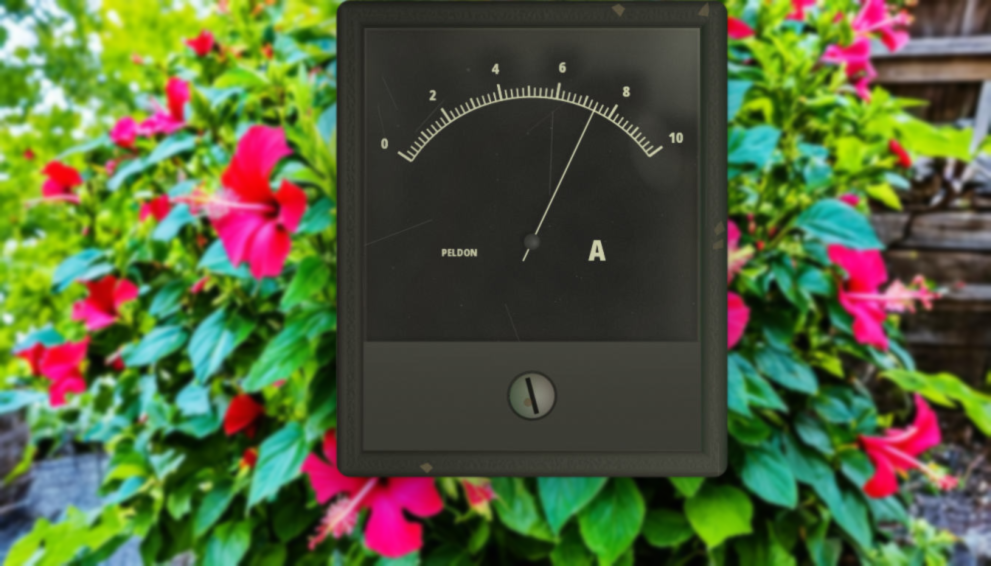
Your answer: **7.4** A
